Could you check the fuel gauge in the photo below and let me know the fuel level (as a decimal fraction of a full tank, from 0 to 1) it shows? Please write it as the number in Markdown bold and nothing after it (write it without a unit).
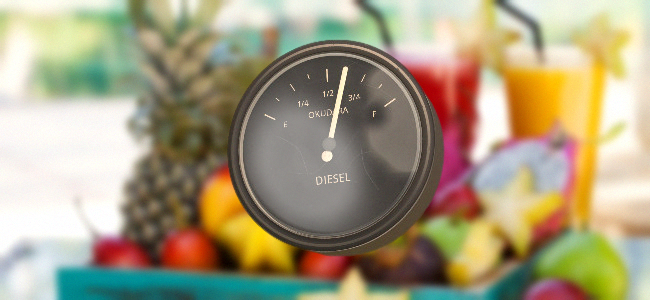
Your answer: **0.625**
